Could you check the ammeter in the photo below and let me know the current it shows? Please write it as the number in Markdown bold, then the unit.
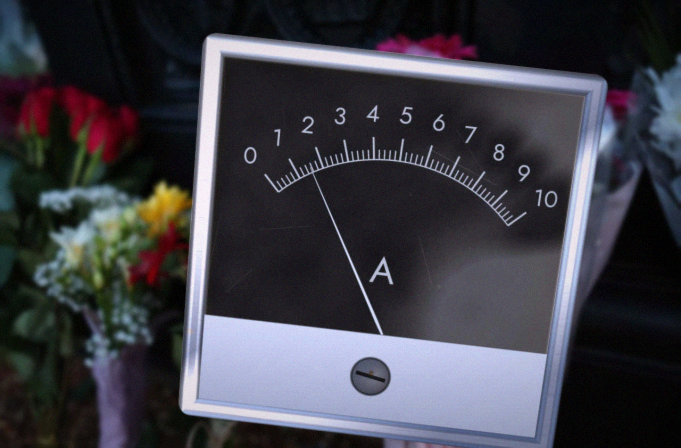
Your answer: **1.6** A
